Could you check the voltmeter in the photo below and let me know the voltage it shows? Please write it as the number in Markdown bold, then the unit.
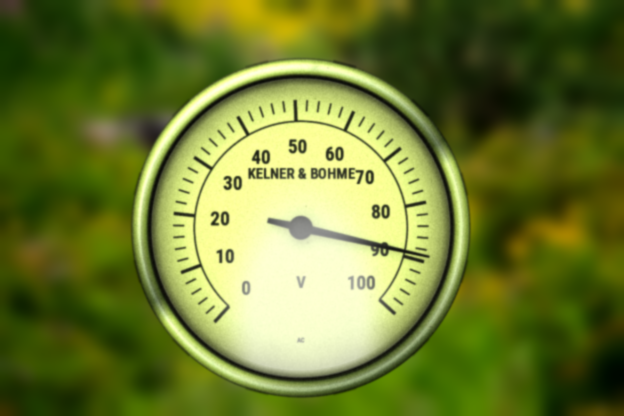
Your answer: **89** V
